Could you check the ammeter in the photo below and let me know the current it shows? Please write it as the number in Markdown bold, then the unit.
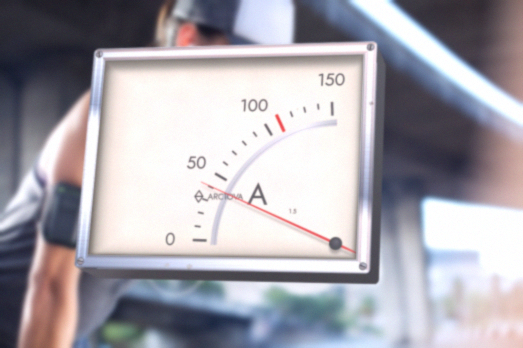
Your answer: **40** A
